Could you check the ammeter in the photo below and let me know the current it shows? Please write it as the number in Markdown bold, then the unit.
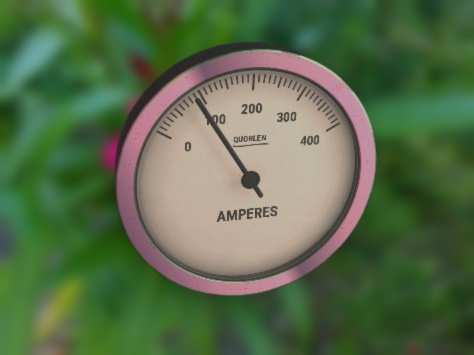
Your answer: **90** A
